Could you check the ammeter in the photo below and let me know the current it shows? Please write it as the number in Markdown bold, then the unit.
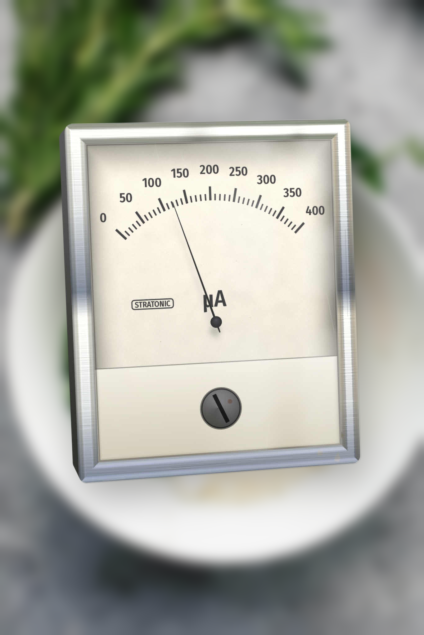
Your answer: **120** µA
